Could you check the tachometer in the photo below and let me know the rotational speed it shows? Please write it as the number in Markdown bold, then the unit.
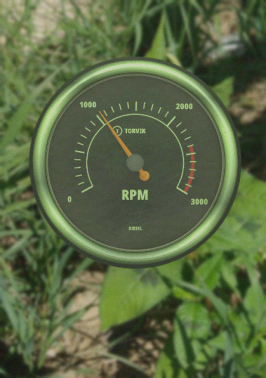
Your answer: **1050** rpm
